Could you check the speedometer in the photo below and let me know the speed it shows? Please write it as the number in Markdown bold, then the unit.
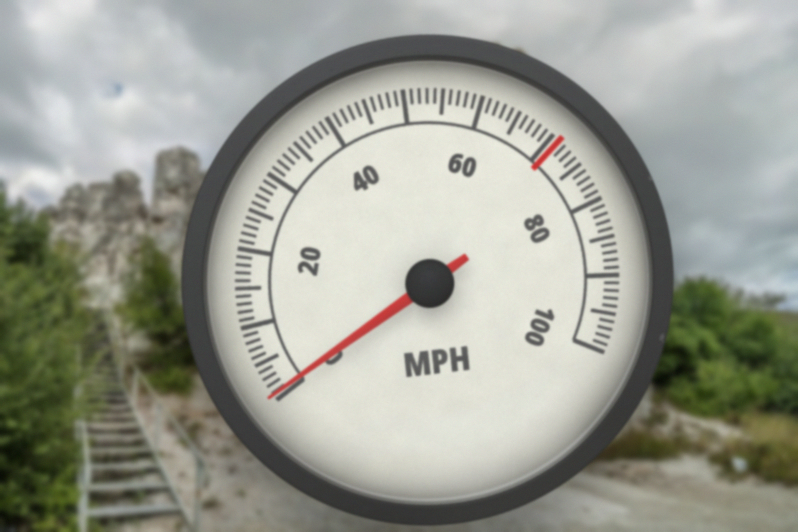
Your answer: **1** mph
